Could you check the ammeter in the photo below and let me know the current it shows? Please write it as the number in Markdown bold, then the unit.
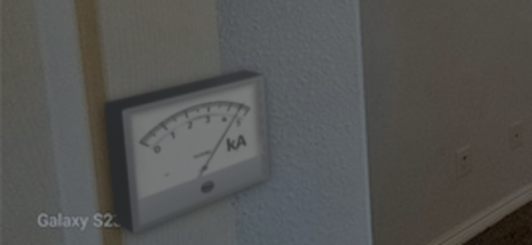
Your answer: **4.5** kA
